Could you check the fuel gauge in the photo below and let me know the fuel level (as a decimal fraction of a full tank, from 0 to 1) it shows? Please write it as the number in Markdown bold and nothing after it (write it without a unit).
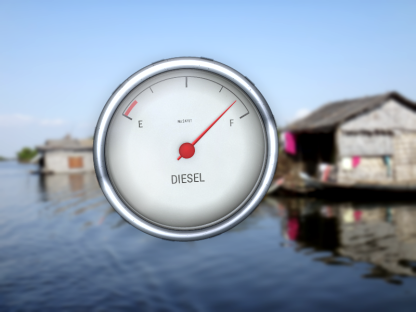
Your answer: **0.875**
